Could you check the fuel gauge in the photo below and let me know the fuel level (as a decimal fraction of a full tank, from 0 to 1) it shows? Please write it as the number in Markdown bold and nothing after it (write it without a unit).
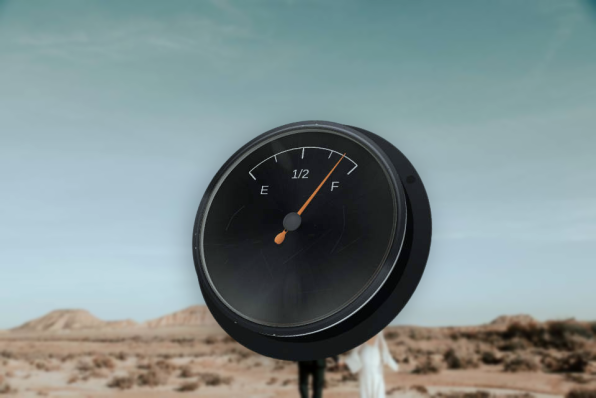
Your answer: **0.875**
